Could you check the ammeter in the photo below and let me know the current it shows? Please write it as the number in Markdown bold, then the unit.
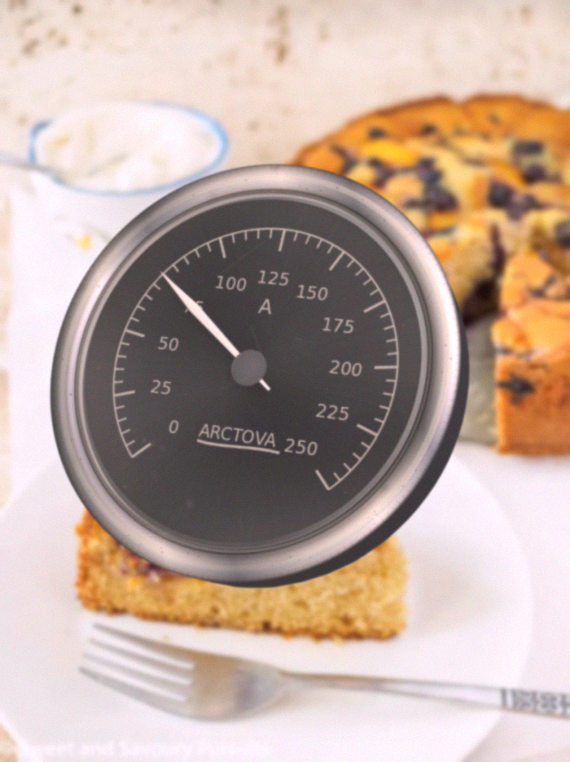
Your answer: **75** A
